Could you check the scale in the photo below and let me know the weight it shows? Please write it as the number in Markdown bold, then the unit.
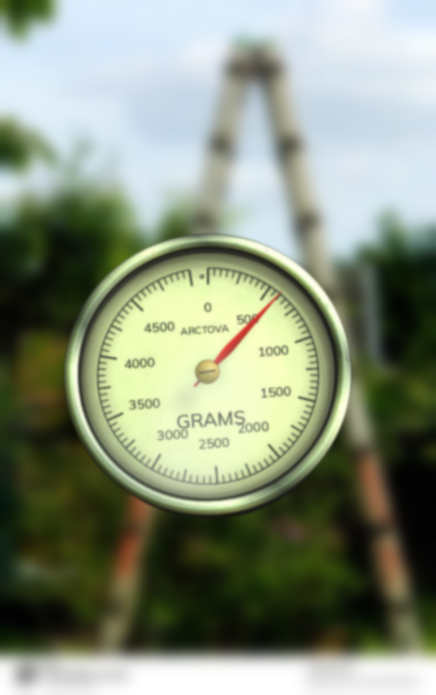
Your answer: **600** g
